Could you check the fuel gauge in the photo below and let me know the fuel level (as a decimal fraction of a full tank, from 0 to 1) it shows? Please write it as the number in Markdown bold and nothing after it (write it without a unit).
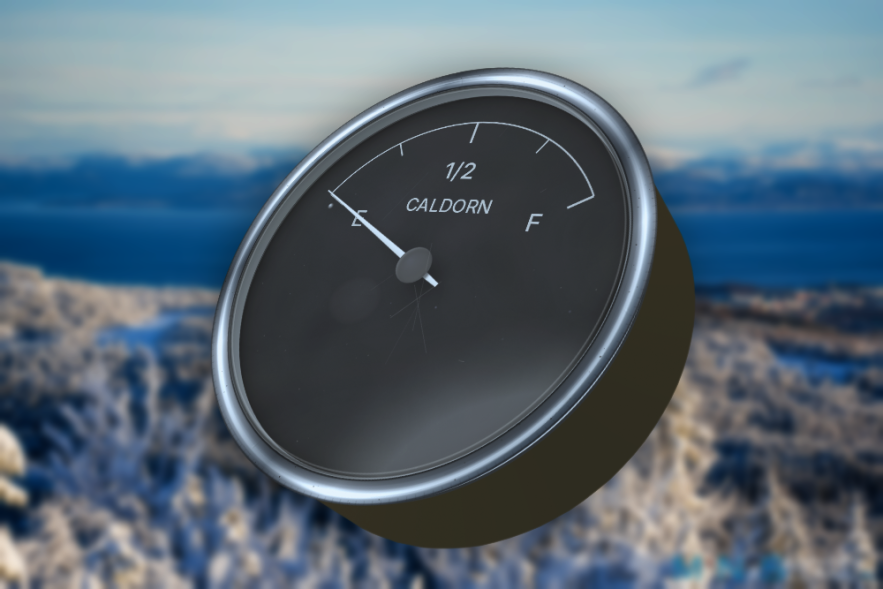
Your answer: **0**
